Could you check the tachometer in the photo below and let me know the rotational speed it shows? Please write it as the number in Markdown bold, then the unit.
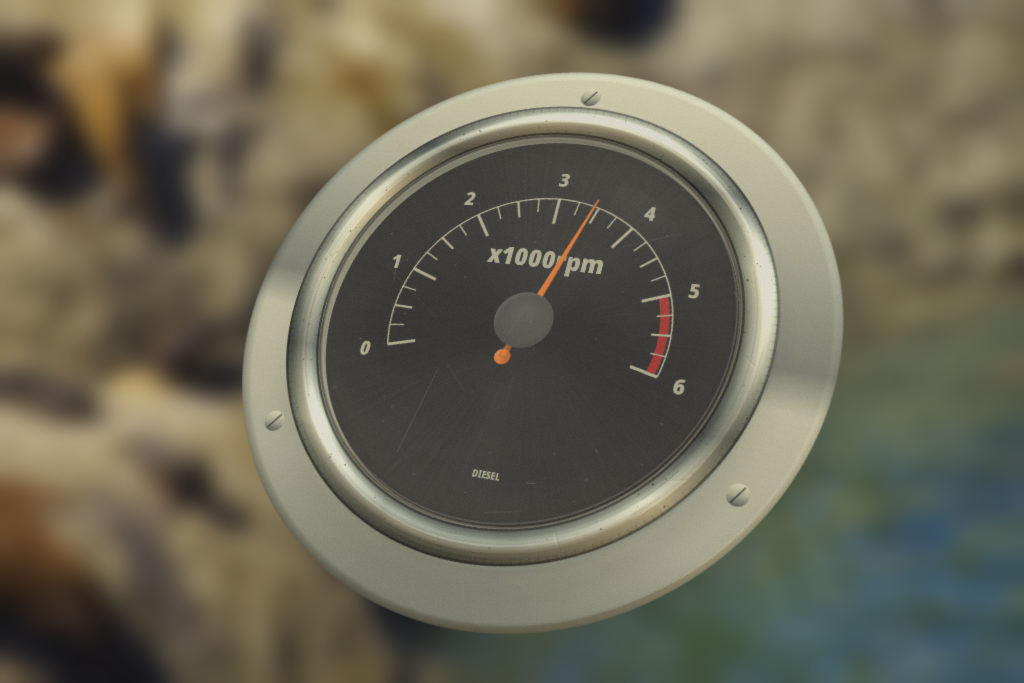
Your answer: **3500** rpm
